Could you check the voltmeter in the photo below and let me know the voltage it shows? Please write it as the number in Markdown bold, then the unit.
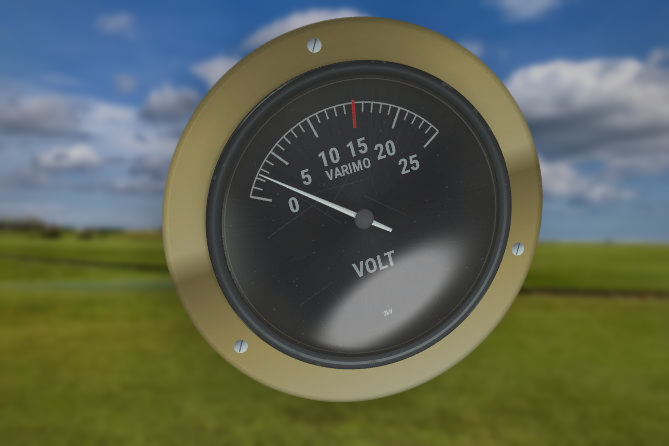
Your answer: **2.5** V
